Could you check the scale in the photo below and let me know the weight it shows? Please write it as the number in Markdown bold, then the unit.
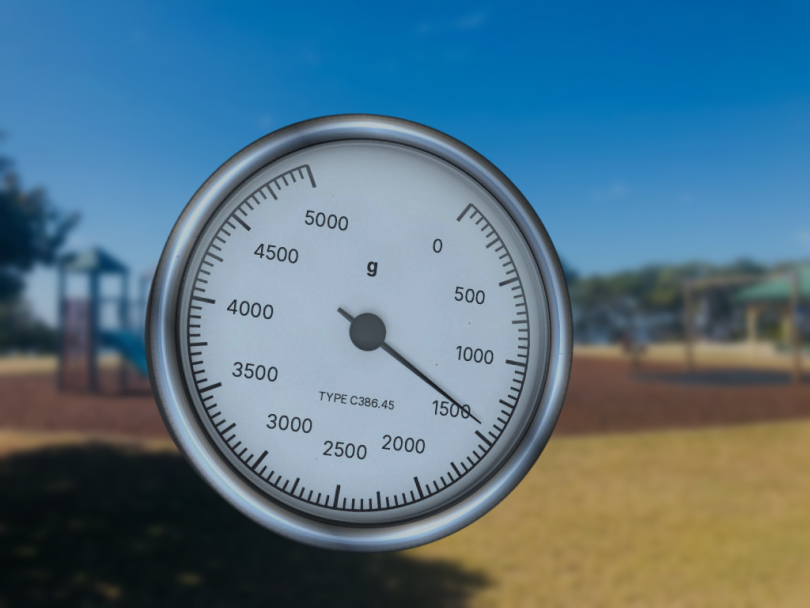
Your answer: **1450** g
